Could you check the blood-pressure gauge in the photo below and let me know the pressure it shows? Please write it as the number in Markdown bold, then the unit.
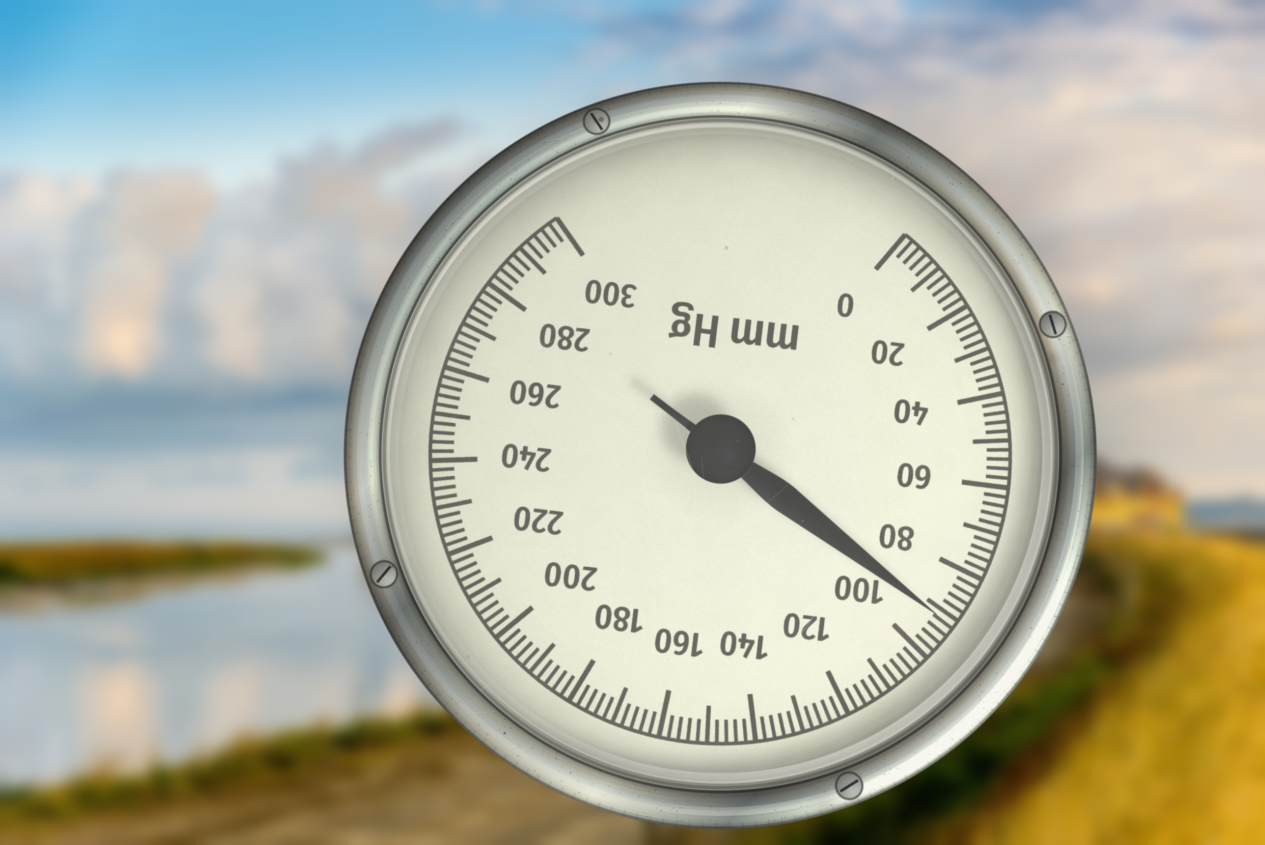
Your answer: **92** mmHg
